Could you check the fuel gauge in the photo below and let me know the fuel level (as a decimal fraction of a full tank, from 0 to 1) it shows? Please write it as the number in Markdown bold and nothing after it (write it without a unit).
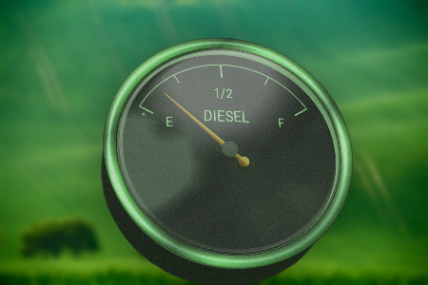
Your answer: **0.125**
